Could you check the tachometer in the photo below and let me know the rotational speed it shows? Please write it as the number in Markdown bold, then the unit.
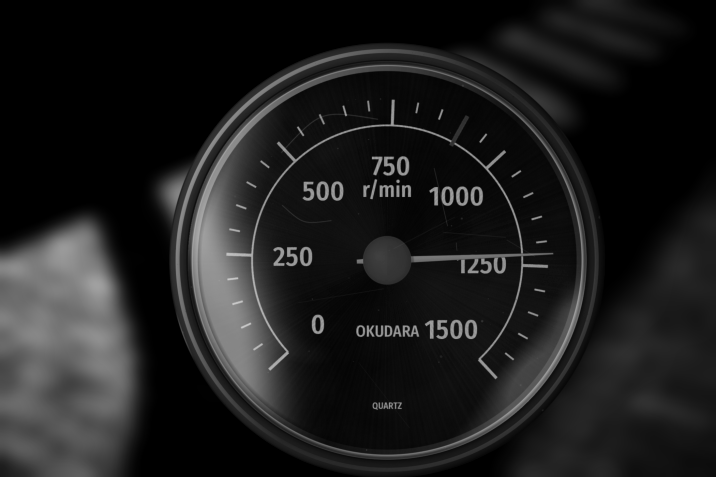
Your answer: **1225** rpm
